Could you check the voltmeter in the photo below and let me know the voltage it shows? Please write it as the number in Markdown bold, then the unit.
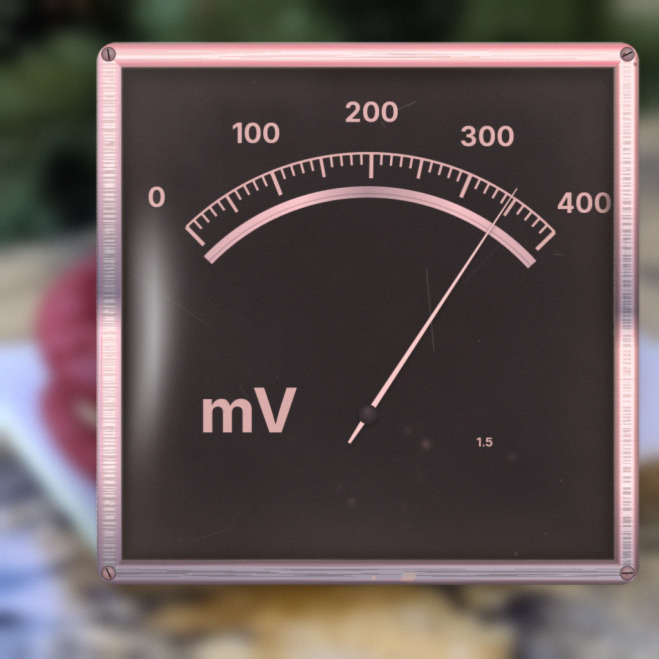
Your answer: **345** mV
